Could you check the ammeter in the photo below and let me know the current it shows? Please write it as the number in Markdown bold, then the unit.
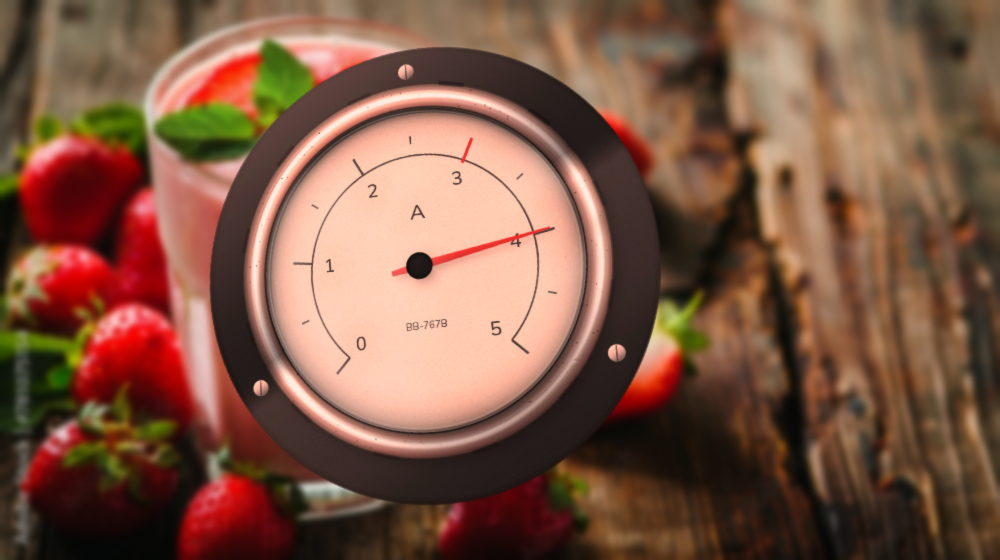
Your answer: **4** A
